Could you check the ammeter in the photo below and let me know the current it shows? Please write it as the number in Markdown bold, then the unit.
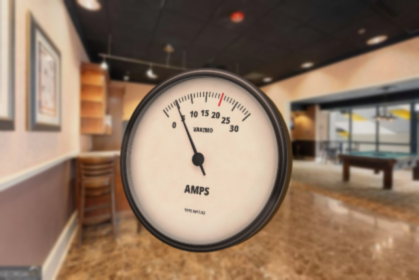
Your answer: **5** A
